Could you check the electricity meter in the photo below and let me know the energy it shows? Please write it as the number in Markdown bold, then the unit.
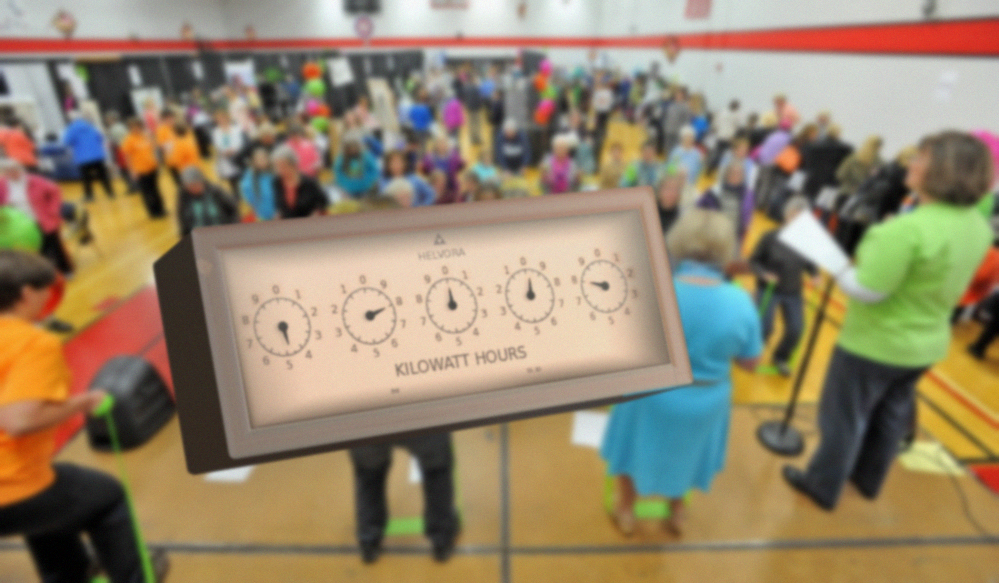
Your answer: **47998** kWh
